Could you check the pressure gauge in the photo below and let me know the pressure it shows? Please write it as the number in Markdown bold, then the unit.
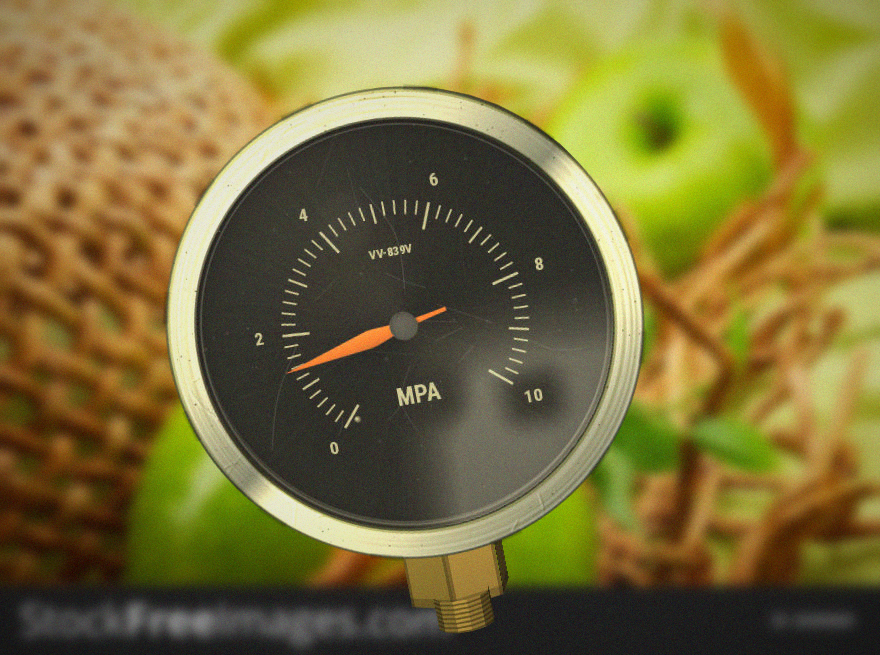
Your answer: **1.4** MPa
